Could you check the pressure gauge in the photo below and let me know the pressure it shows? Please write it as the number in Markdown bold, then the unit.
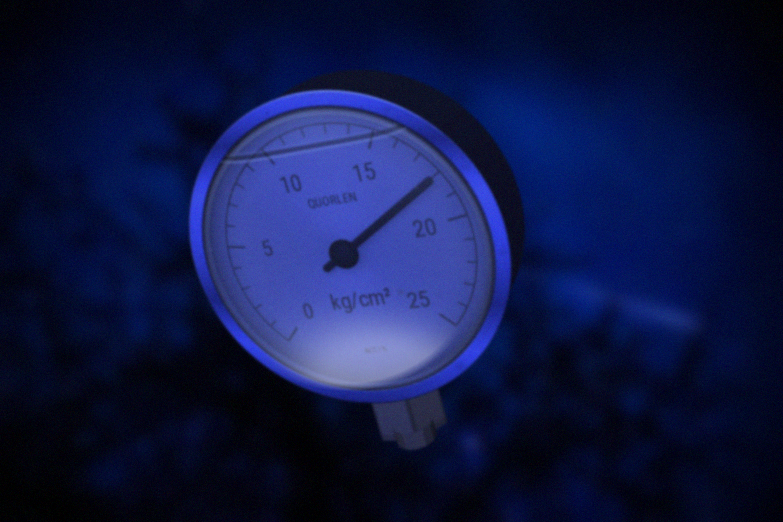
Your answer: **18** kg/cm²
